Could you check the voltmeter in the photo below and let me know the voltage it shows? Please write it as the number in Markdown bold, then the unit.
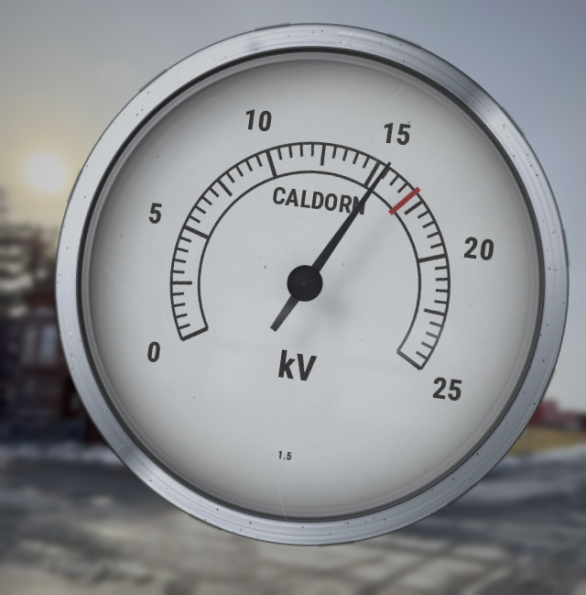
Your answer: **15.5** kV
